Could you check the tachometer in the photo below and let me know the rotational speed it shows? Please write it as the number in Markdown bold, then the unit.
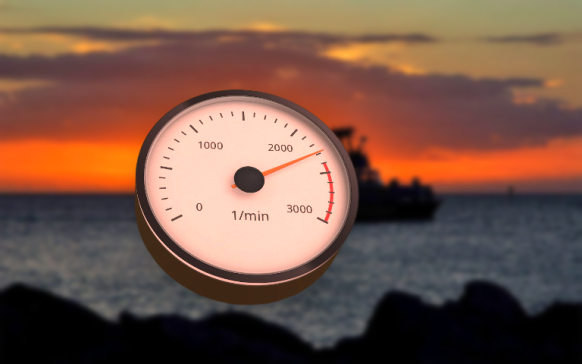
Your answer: **2300** rpm
